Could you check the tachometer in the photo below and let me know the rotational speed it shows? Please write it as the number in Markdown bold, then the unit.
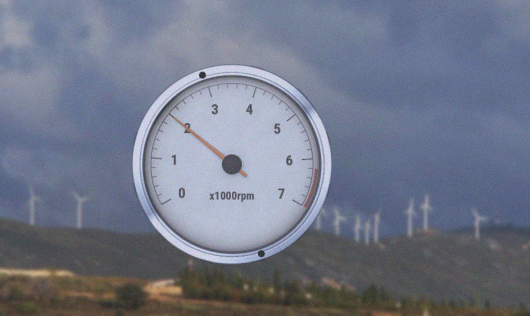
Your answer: **2000** rpm
